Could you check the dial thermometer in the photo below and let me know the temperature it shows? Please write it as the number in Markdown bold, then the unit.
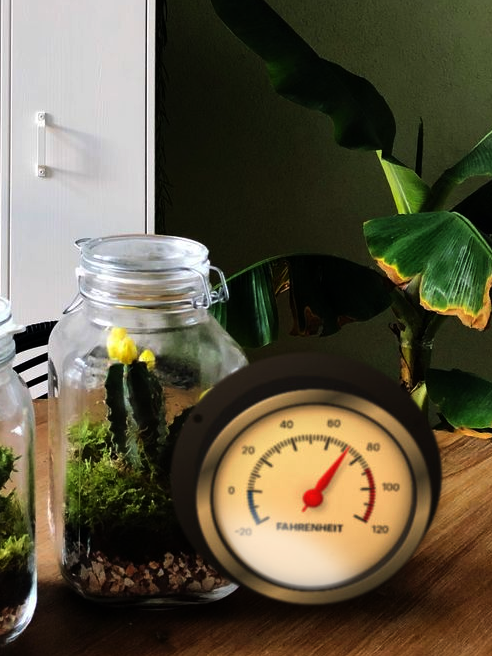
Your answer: **70** °F
